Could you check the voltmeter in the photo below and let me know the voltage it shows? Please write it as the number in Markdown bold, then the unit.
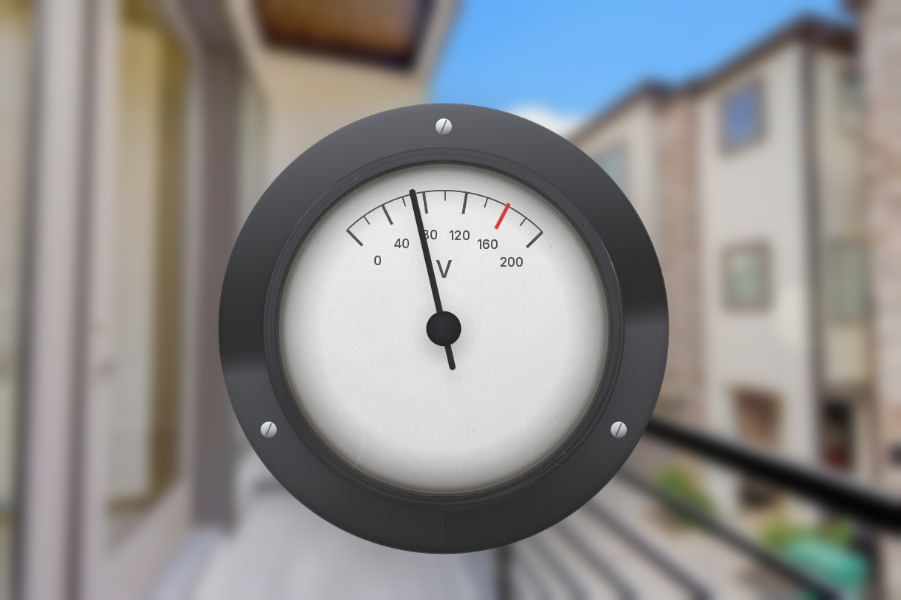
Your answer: **70** V
